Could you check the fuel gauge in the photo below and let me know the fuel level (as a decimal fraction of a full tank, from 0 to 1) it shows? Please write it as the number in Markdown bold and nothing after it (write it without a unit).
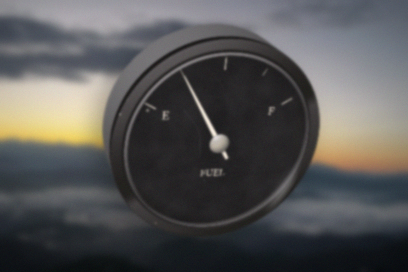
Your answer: **0.25**
